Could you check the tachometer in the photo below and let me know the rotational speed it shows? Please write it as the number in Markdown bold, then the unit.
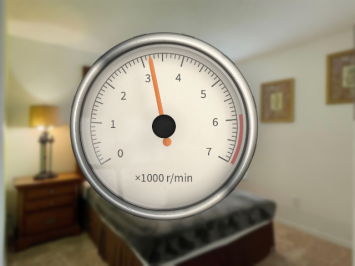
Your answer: **3200** rpm
